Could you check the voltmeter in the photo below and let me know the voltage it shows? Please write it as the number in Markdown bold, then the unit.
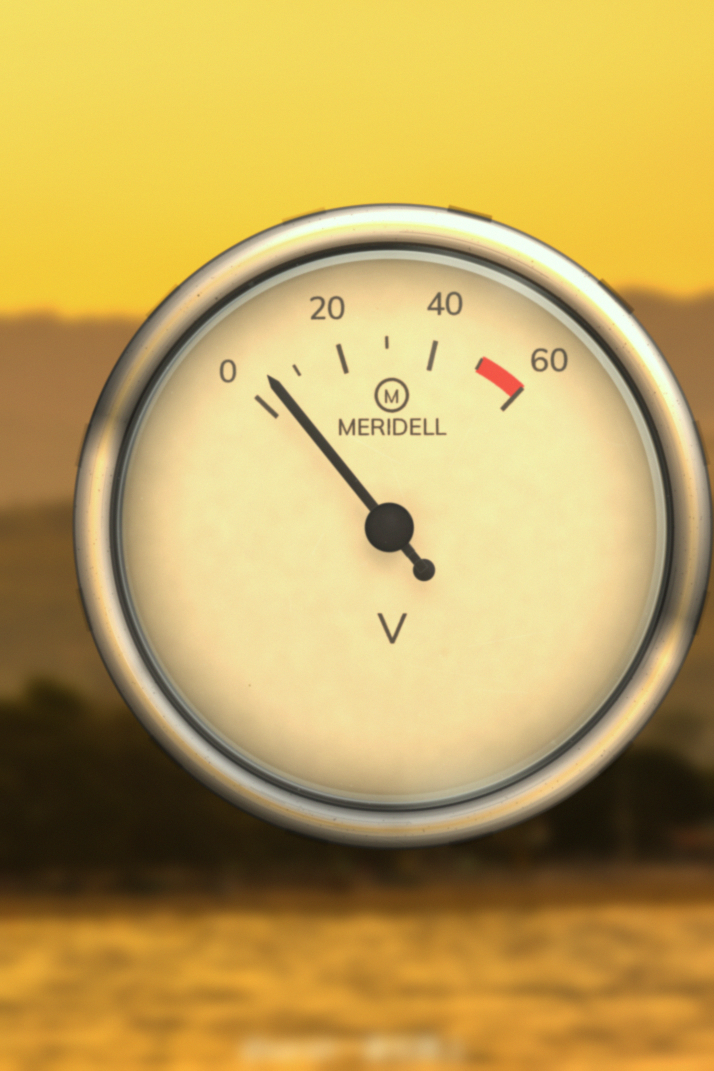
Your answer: **5** V
